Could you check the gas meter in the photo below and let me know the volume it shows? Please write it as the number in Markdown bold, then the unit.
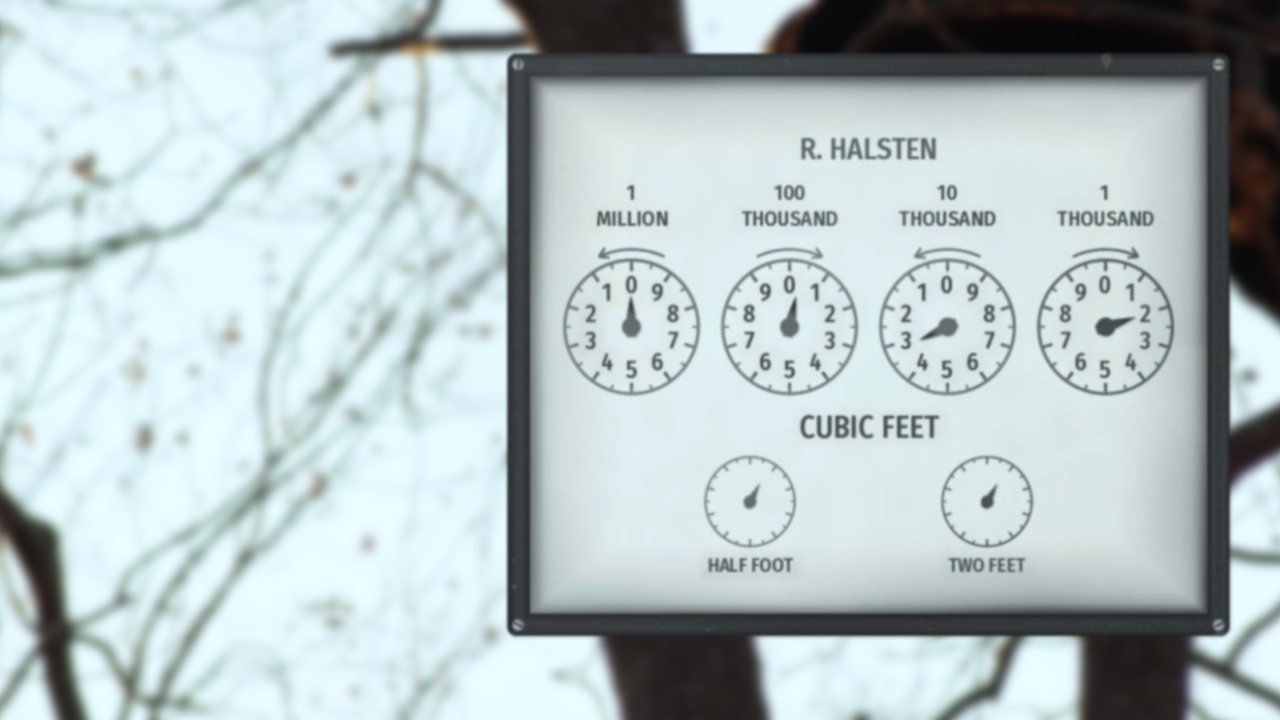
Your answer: **3200** ft³
